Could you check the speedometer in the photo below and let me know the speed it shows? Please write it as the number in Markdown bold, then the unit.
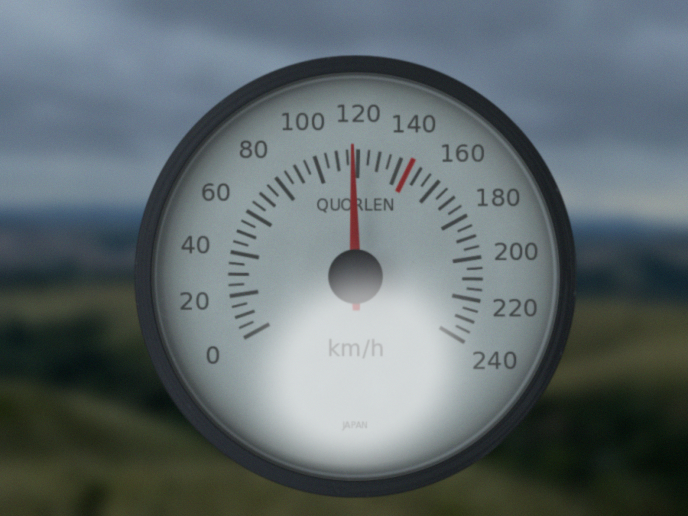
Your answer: **117.5** km/h
